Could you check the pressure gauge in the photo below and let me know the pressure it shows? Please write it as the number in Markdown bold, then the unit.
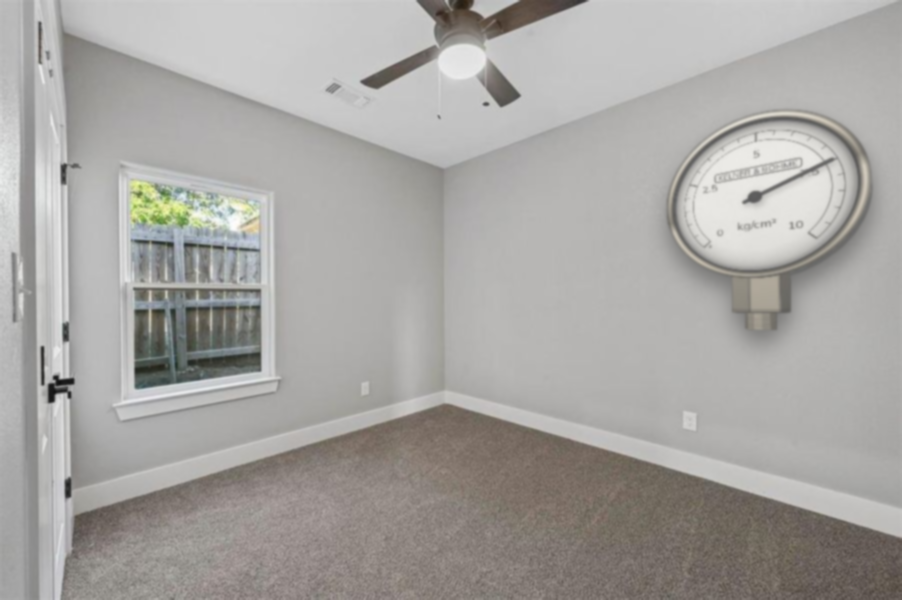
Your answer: **7.5** kg/cm²
